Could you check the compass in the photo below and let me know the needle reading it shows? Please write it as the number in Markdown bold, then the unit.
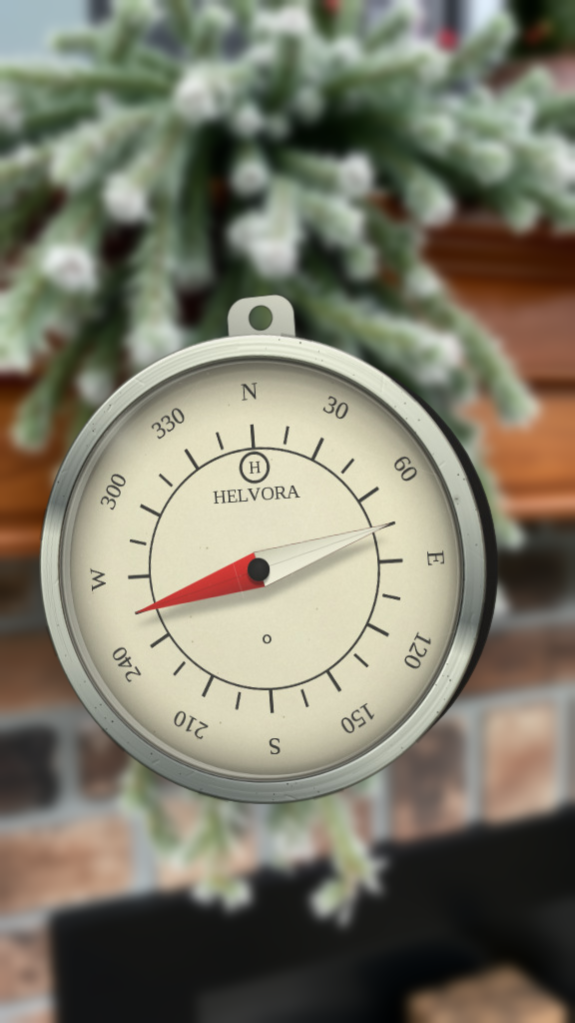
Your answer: **255** °
